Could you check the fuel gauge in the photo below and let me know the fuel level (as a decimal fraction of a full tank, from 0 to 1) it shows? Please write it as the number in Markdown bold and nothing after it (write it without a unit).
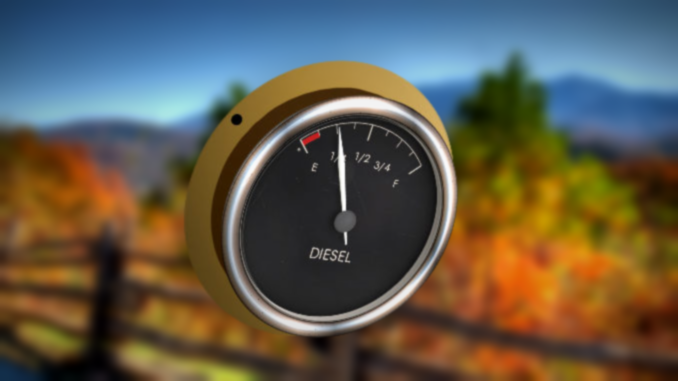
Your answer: **0.25**
